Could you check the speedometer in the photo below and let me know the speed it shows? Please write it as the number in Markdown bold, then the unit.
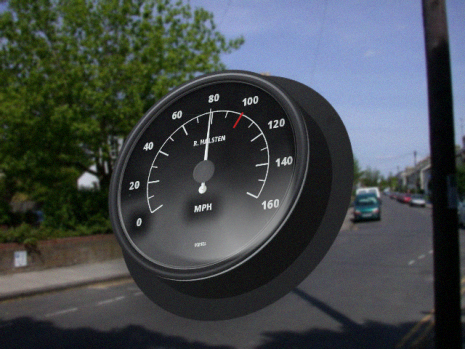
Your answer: **80** mph
